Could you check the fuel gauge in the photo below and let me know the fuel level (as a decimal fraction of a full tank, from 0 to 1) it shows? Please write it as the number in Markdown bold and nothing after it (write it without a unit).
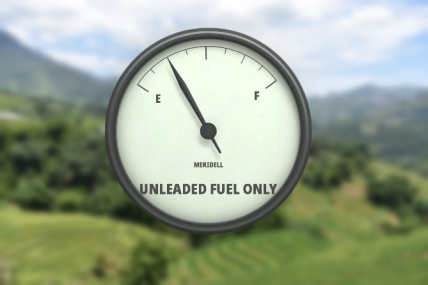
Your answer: **0.25**
